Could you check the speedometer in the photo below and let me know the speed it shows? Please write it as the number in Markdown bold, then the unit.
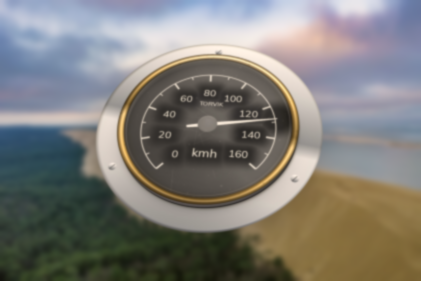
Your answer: **130** km/h
